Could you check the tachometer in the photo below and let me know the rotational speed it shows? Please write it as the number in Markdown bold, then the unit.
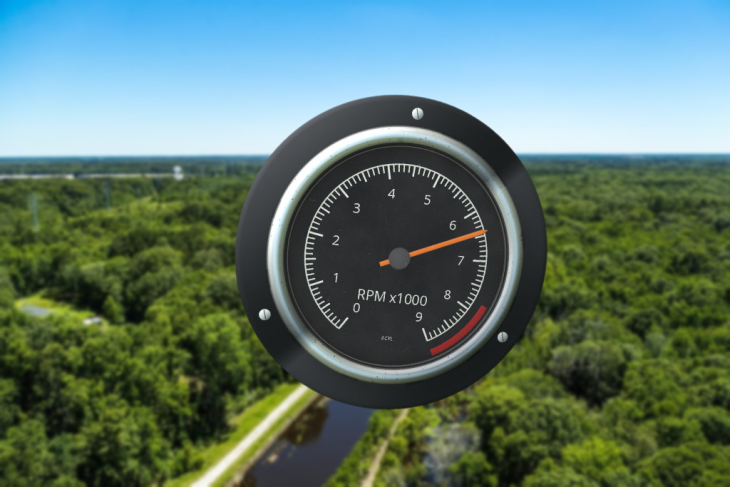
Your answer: **6400** rpm
